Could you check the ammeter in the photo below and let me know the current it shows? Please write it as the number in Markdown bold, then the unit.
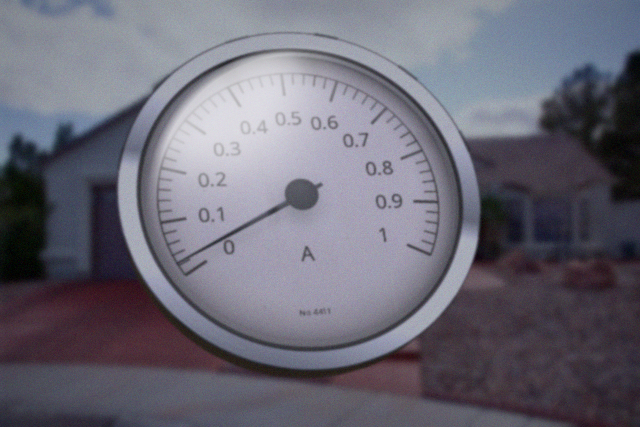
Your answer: **0.02** A
